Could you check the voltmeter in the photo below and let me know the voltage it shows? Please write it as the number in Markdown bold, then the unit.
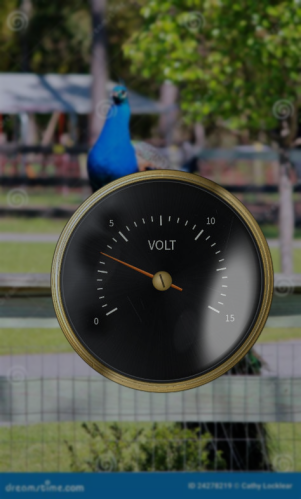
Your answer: **3.5** V
